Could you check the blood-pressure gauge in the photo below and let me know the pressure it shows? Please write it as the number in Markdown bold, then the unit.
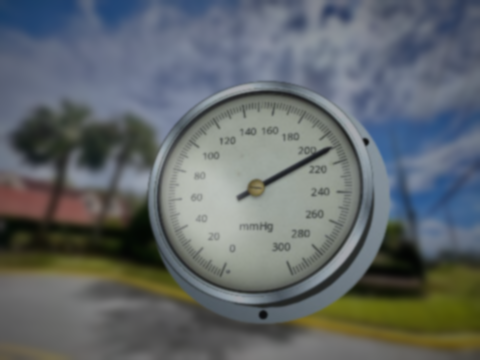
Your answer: **210** mmHg
